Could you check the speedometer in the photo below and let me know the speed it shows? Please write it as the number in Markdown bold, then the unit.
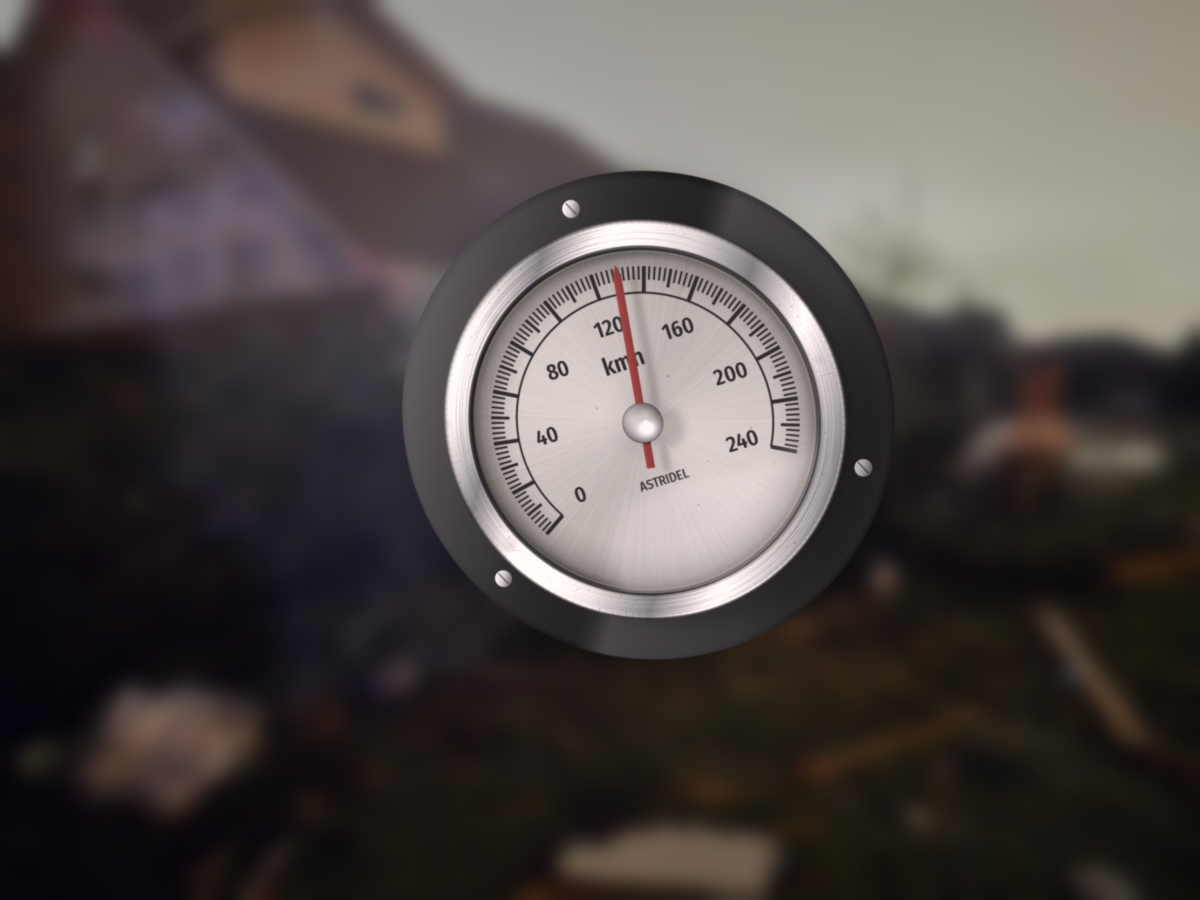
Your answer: **130** km/h
